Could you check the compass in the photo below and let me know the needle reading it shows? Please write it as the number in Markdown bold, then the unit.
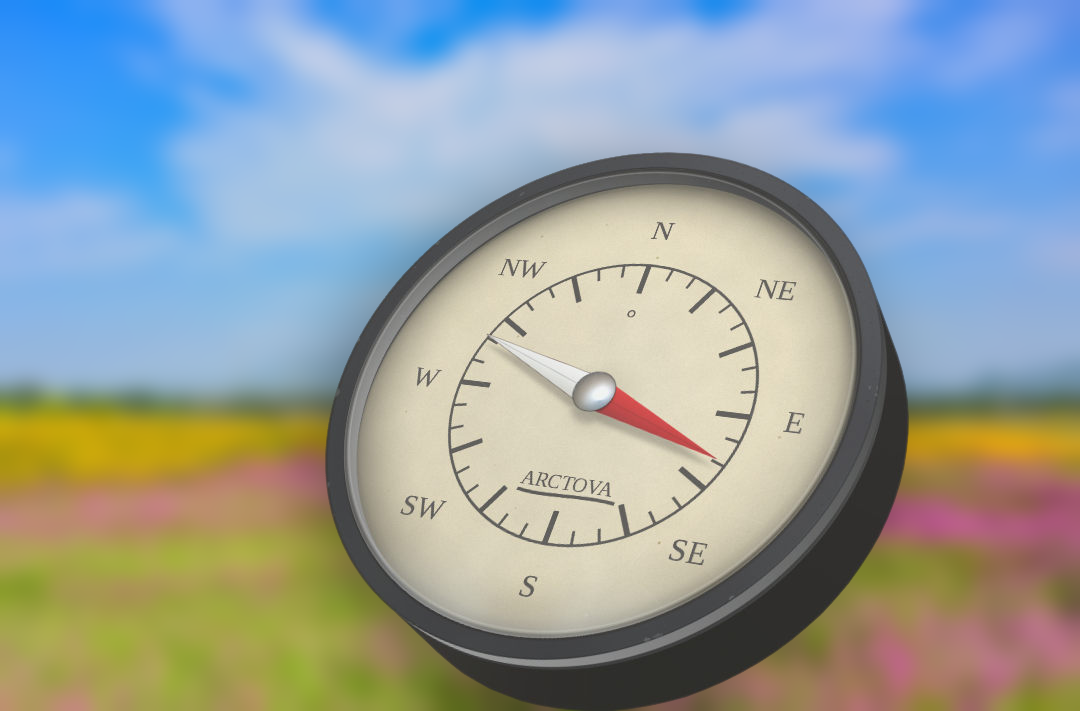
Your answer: **110** °
